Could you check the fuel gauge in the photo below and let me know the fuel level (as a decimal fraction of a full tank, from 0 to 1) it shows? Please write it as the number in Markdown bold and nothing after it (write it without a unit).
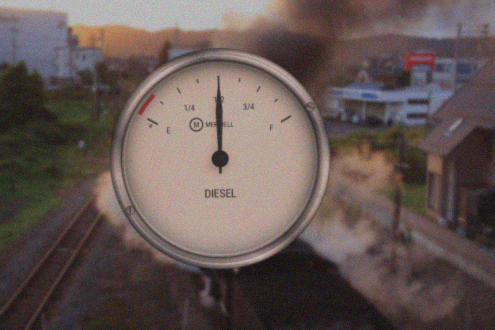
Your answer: **0.5**
